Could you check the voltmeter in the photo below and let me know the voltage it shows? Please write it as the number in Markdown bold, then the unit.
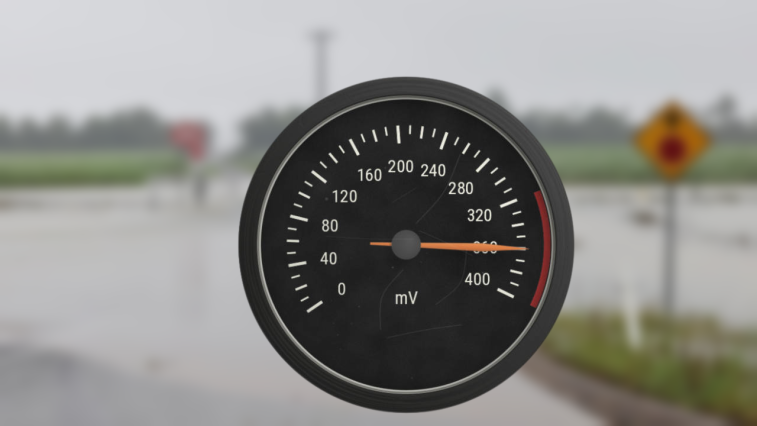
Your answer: **360** mV
